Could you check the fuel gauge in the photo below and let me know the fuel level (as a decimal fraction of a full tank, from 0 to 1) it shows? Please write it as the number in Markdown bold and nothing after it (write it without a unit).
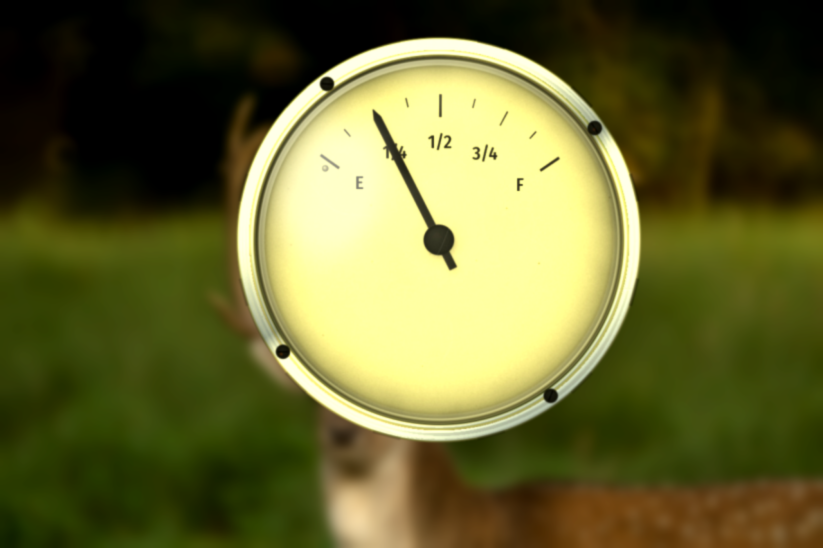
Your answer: **0.25**
